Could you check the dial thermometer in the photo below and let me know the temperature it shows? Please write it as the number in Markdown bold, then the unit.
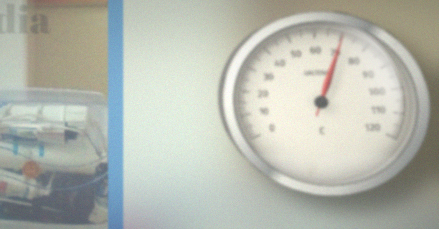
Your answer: **70** °C
